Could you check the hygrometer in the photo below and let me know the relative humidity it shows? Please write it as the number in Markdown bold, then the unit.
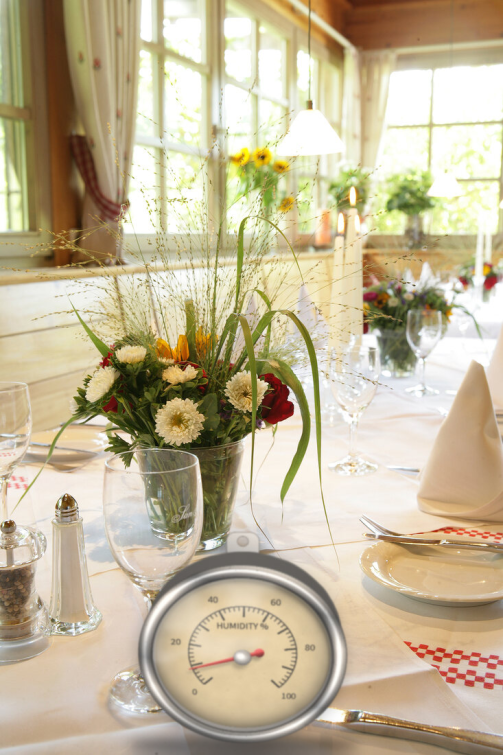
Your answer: **10** %
